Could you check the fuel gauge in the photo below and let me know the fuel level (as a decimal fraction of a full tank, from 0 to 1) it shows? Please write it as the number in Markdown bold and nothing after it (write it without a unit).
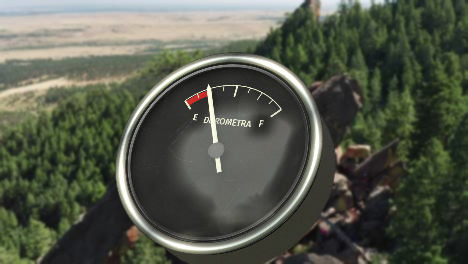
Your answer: **0.25**
